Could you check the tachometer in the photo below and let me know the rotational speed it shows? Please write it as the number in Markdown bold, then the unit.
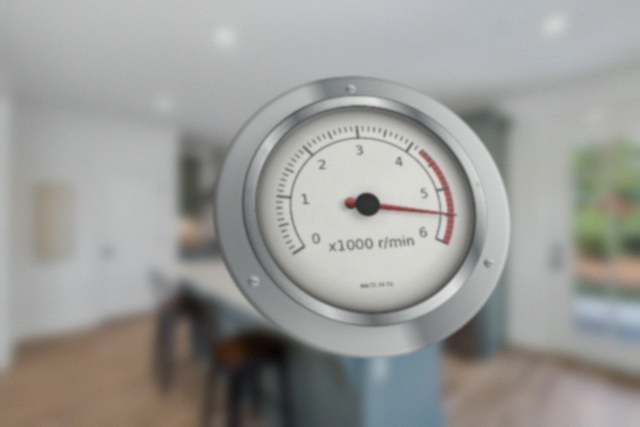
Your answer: **5500** rpm
